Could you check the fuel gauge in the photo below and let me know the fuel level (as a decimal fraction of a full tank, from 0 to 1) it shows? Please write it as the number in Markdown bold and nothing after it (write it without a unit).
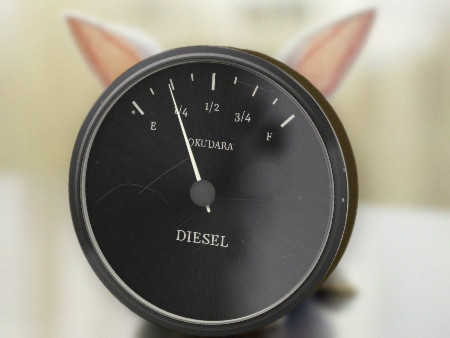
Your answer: **0.25**
